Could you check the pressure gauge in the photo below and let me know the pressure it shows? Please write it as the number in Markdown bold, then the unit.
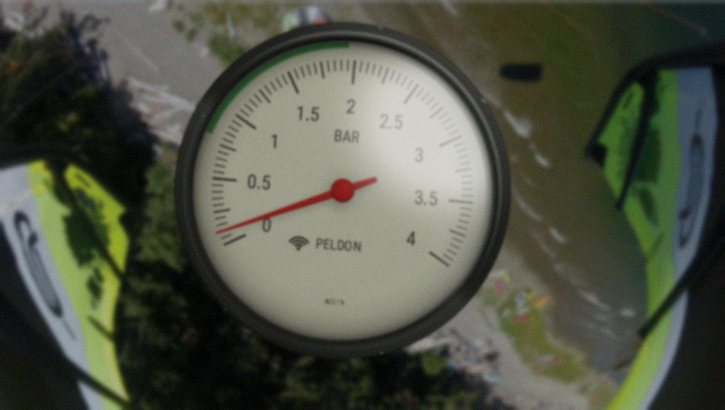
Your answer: **0.1** bar
